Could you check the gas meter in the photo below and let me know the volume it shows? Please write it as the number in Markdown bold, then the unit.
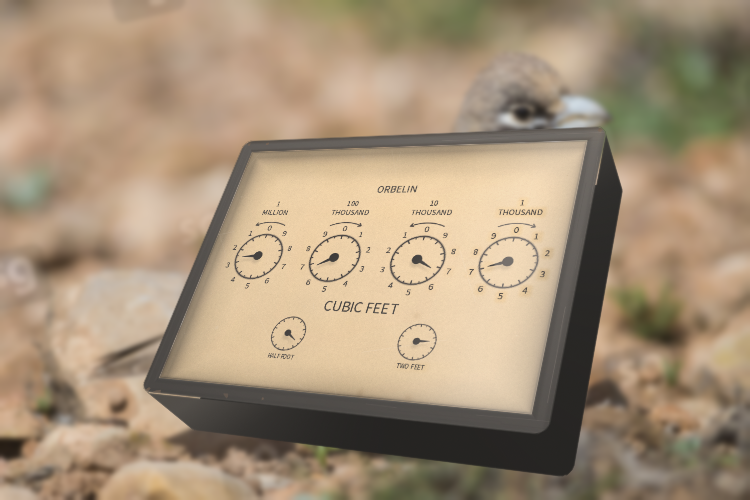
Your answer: **266700** ft³
